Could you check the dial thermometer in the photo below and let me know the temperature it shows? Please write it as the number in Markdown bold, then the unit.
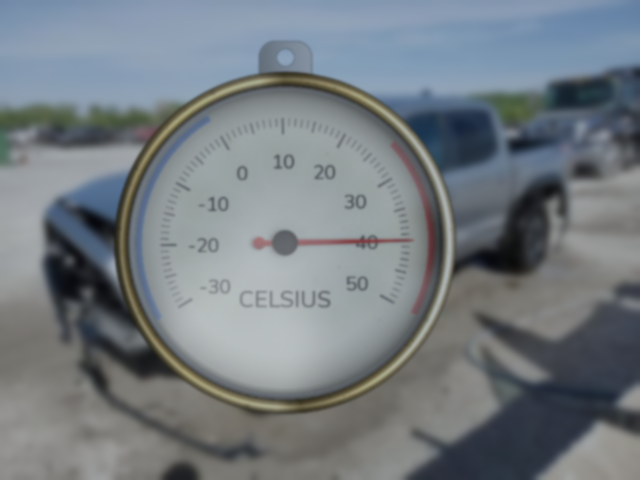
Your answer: **40** °C
